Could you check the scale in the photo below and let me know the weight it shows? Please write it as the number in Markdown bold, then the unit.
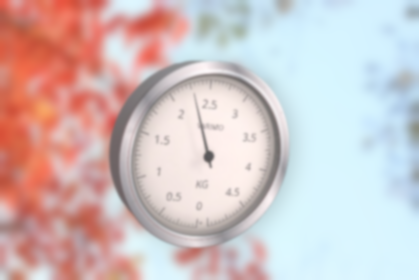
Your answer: **2.25** kg
